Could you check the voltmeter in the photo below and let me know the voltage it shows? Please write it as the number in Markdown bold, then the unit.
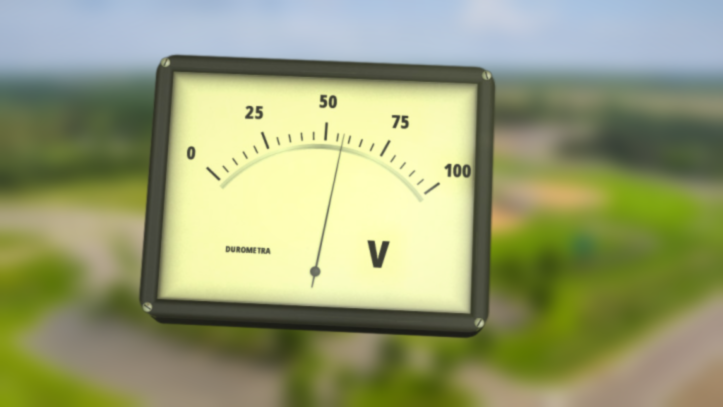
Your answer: **57.5** V
